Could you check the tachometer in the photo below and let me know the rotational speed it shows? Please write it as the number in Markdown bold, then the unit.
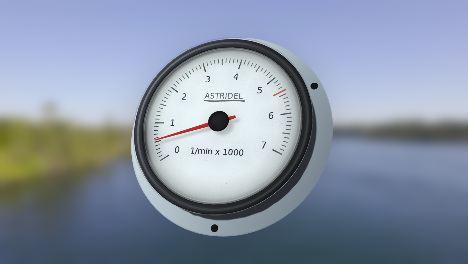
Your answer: **500** rpm
